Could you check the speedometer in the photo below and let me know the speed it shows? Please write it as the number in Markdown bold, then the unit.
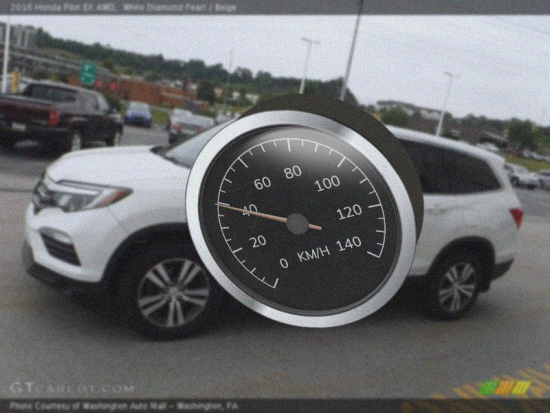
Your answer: **40** km/h
